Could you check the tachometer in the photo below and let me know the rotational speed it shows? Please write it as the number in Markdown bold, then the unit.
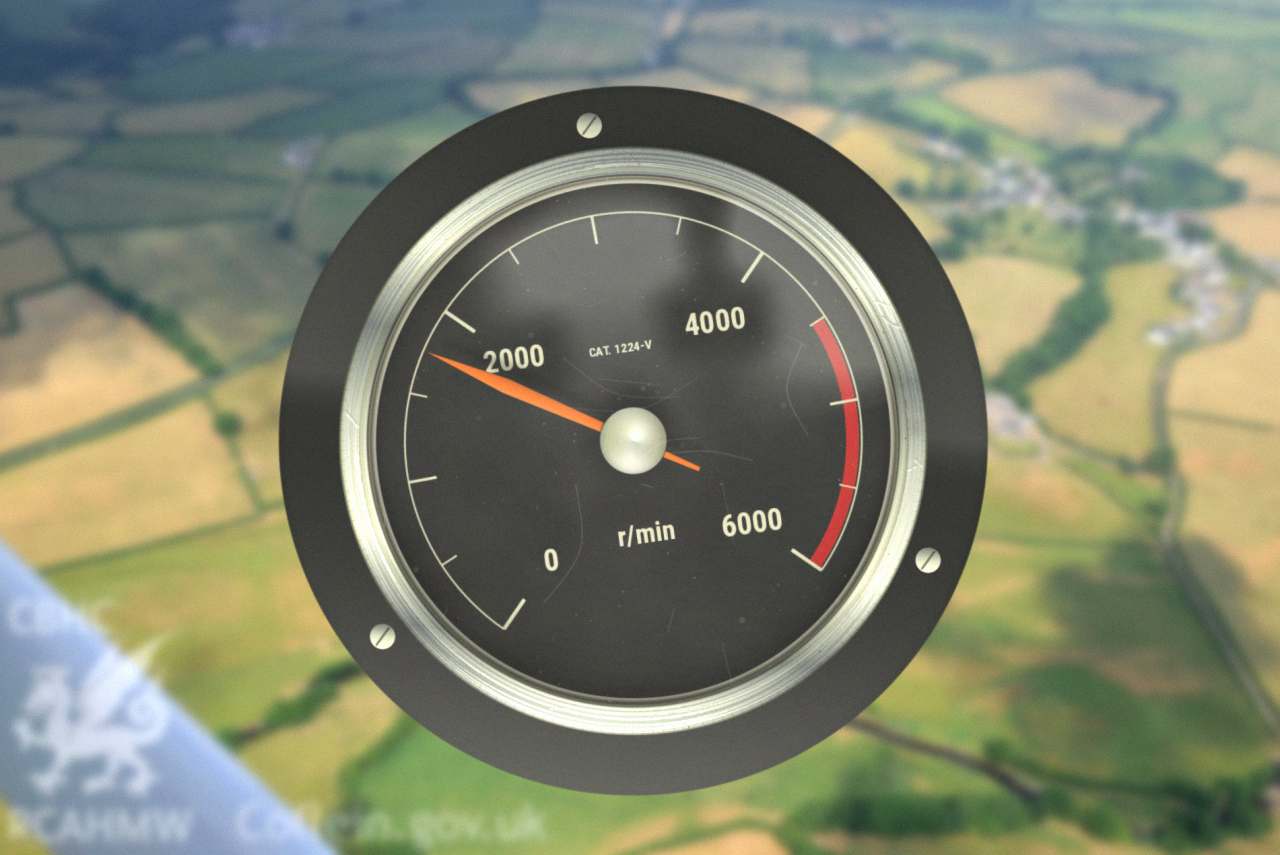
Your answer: **1750** rpm
